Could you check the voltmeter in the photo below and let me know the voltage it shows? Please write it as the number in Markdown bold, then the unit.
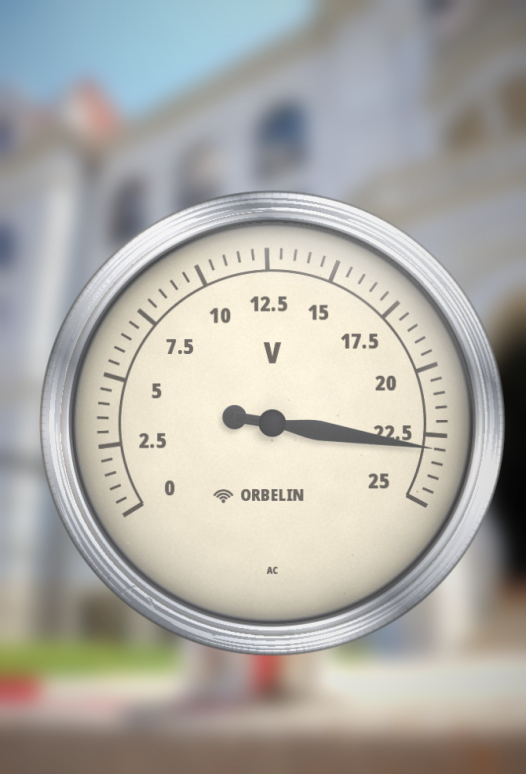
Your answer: **23** V
